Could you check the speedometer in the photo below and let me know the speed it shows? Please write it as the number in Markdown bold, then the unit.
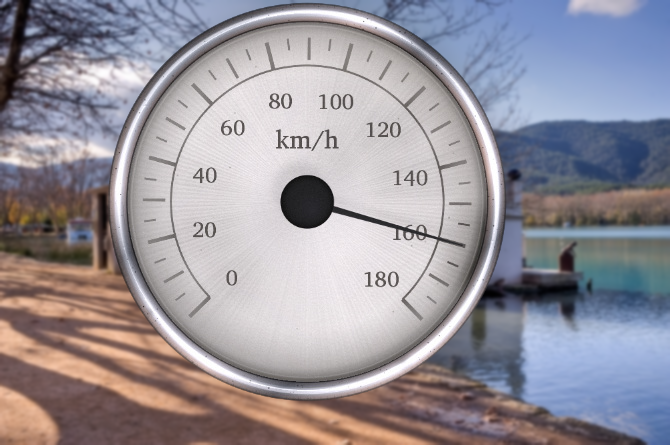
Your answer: **160** km/h
